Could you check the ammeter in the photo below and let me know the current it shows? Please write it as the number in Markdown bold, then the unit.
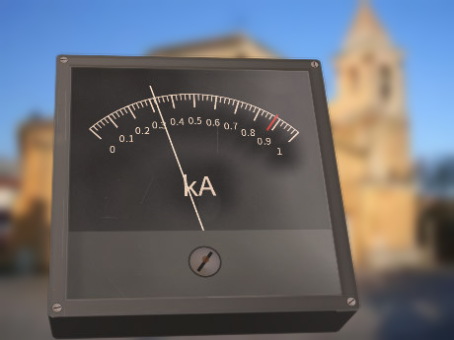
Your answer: **0.32** kA
